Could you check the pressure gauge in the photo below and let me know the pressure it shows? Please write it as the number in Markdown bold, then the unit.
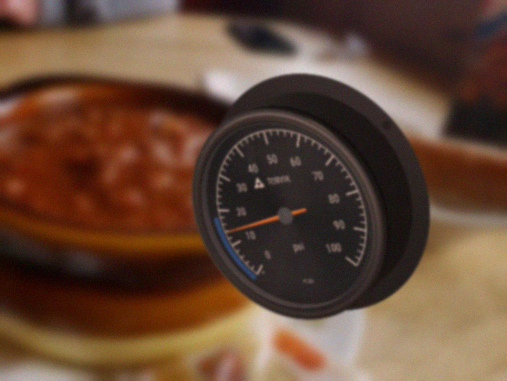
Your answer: **14** psi
